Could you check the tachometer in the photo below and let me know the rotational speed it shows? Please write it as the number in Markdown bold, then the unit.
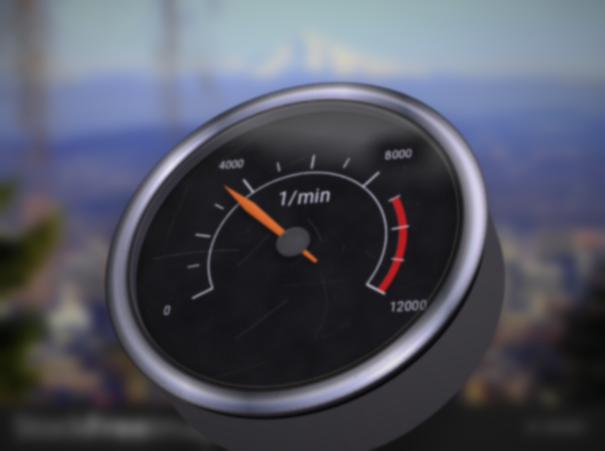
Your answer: **3500** rpm
